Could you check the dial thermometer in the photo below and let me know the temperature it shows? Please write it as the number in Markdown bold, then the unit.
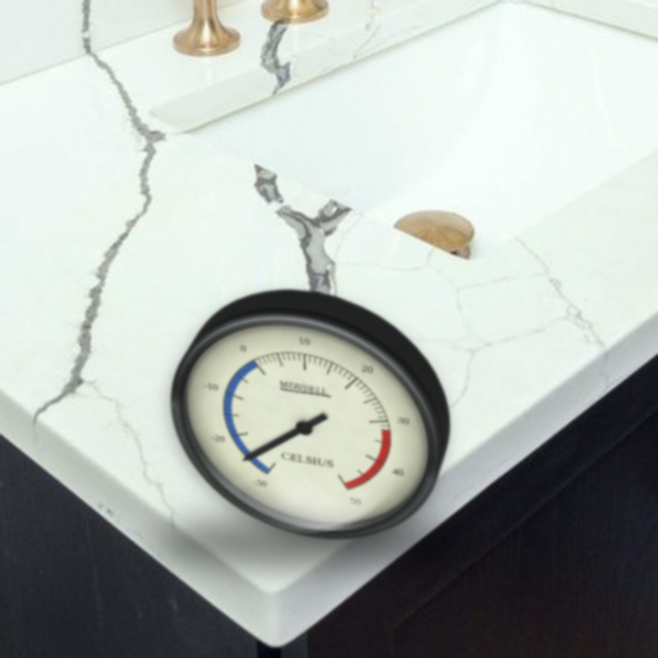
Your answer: **-25** °C
